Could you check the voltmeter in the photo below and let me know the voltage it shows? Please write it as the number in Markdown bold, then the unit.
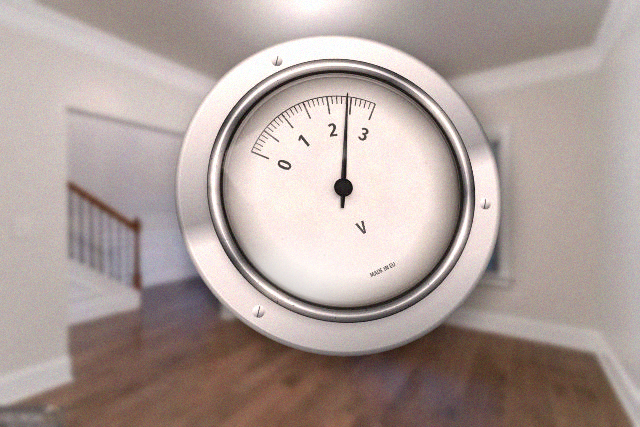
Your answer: **2.4** V
